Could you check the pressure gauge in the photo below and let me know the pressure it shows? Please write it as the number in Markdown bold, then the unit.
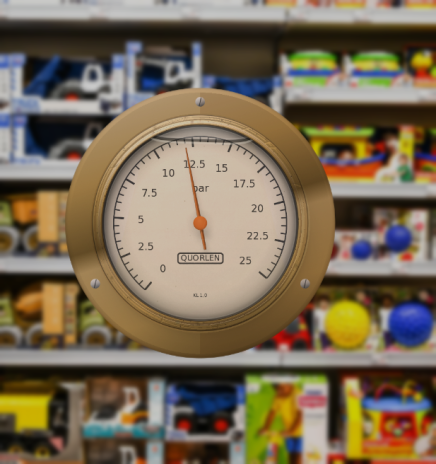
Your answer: **12** bar
